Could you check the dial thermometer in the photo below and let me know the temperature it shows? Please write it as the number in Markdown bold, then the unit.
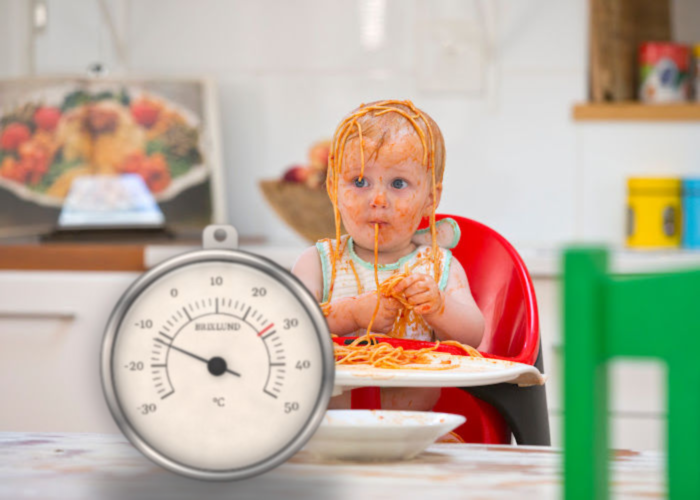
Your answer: **-12** °C
